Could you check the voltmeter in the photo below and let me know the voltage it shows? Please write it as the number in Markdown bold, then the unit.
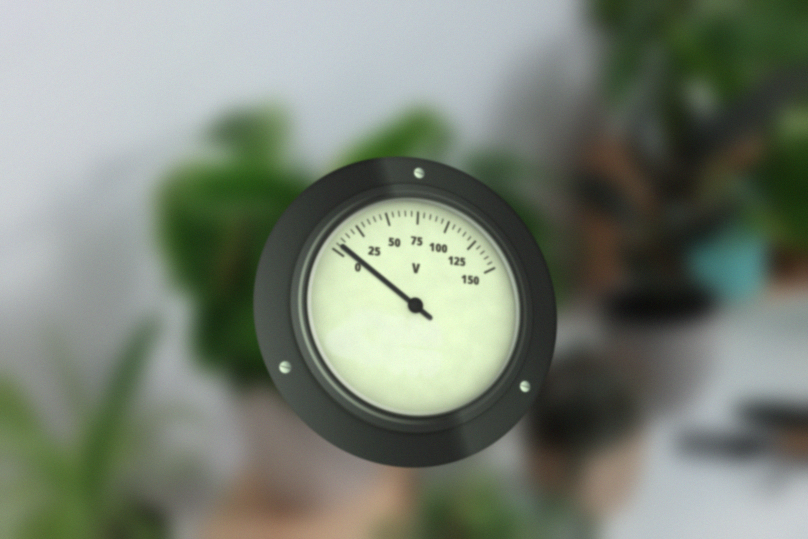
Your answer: **5** V
